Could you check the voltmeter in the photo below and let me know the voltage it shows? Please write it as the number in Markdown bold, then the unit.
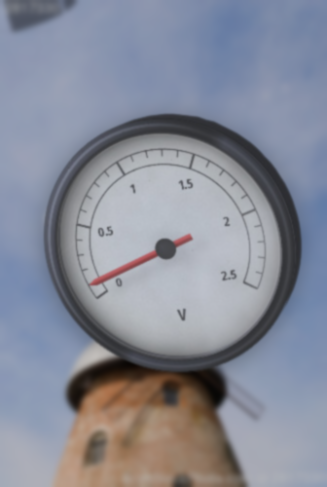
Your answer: **0.1** V
